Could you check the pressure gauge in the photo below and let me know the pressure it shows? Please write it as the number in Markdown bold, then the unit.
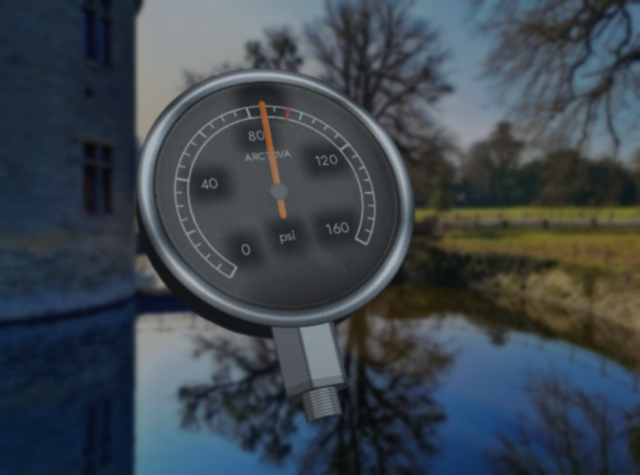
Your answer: **85** psi
